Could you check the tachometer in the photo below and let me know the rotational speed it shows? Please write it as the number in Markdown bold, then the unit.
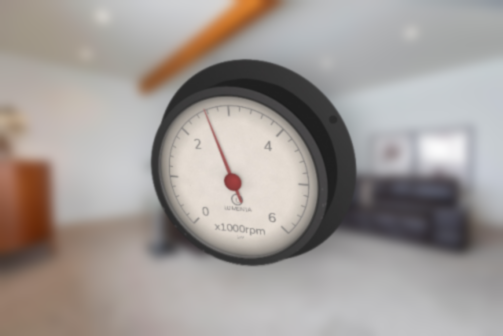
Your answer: **2600** rpm
